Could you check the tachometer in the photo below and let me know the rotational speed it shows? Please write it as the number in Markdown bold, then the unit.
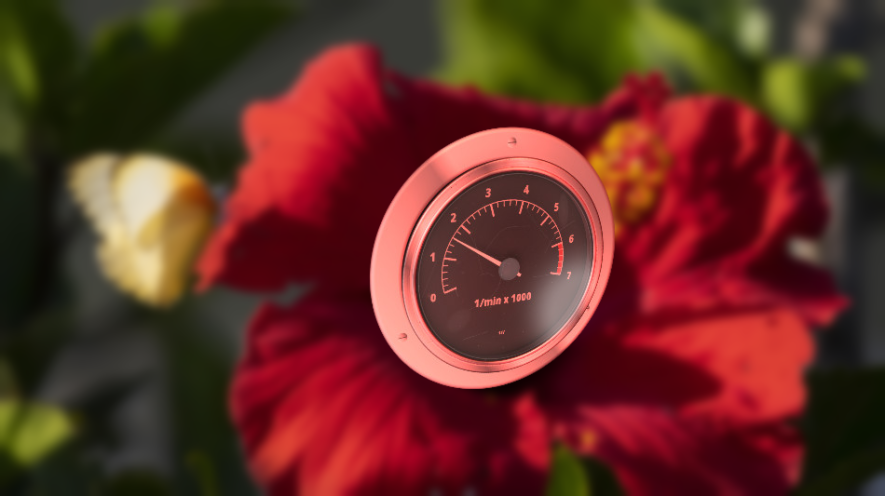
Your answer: **1600** rpm
